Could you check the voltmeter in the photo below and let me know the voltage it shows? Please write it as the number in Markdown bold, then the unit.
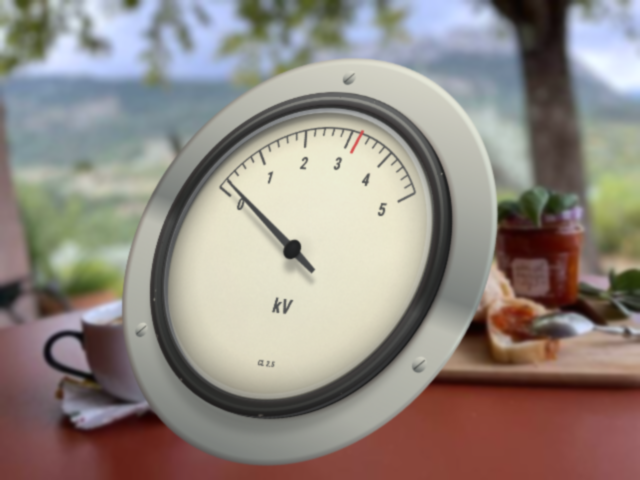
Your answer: **0.2** kV
